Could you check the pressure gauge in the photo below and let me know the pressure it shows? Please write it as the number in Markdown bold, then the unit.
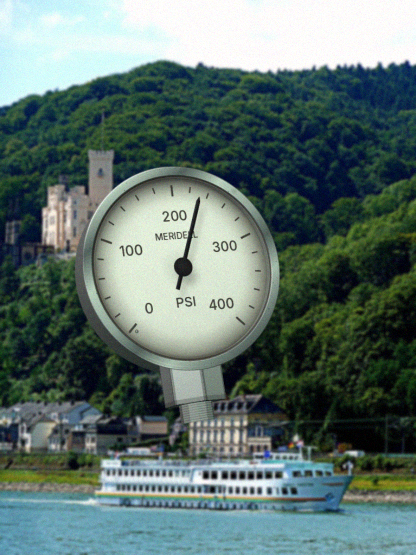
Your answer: **230** psi
